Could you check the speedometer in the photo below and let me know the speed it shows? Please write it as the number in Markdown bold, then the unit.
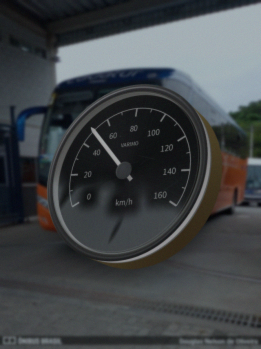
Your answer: **50** km/h
